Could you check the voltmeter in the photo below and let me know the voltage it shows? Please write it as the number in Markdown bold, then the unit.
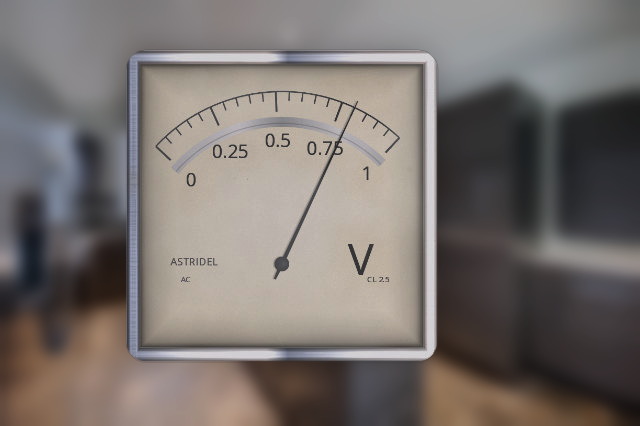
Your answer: **0.8** V
